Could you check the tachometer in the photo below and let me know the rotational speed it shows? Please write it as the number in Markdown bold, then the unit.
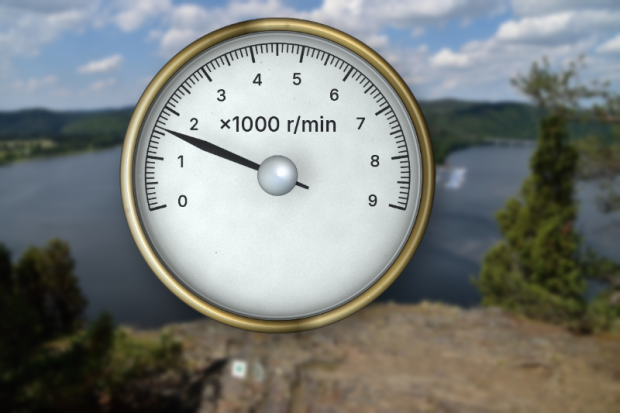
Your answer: **1600** rpm
